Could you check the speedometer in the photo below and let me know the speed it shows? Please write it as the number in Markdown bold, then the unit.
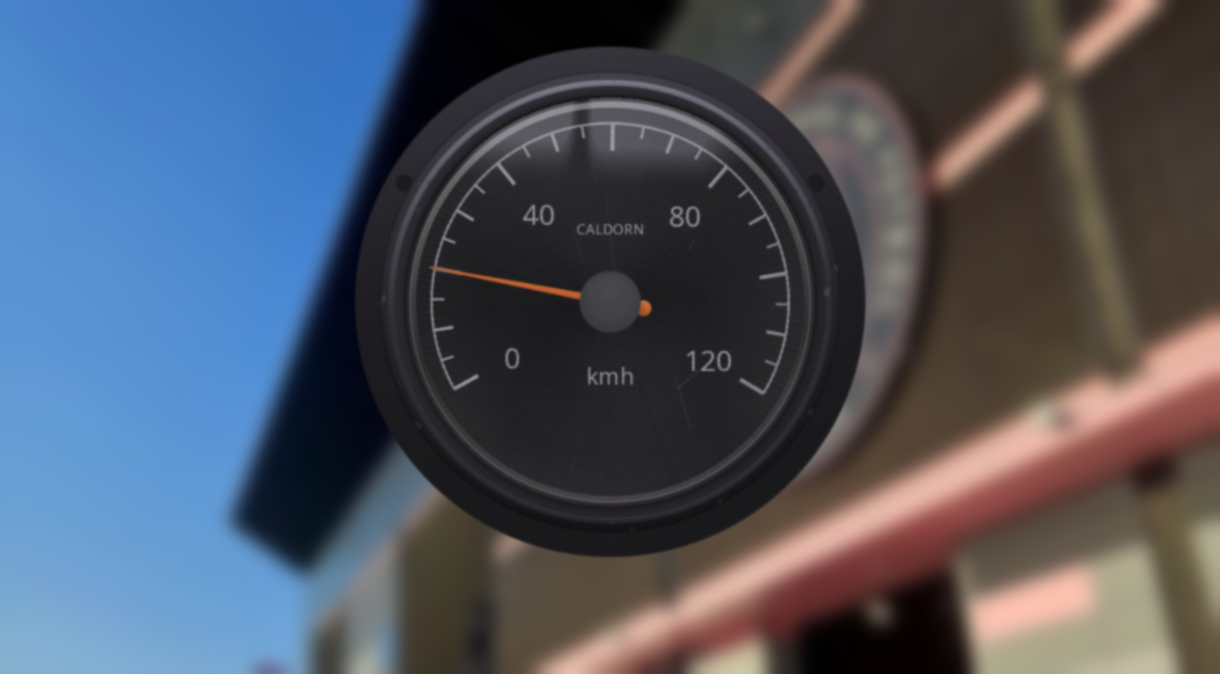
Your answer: **20** km/h
